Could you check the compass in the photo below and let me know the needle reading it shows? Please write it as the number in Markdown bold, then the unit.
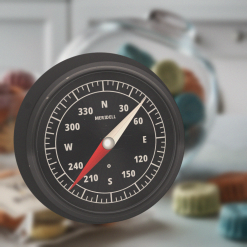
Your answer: **225** °
